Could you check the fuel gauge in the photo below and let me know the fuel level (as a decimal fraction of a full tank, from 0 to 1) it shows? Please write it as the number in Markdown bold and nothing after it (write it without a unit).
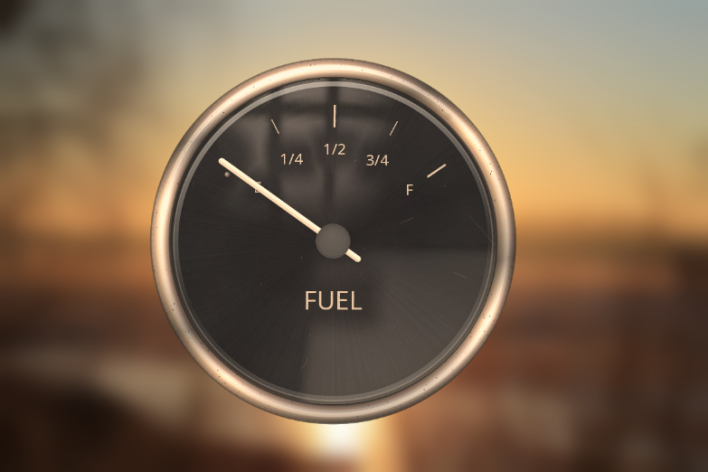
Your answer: **0**
